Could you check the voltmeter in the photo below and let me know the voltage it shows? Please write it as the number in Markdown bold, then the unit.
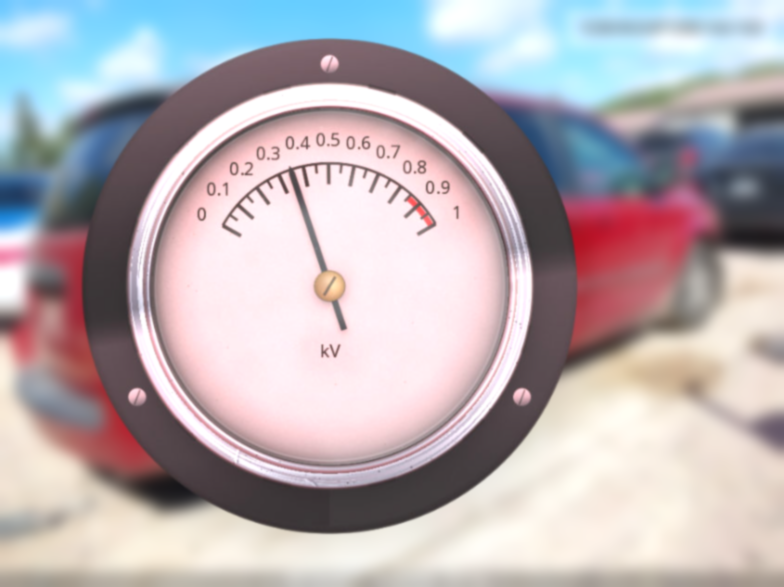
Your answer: **0.35** kV
